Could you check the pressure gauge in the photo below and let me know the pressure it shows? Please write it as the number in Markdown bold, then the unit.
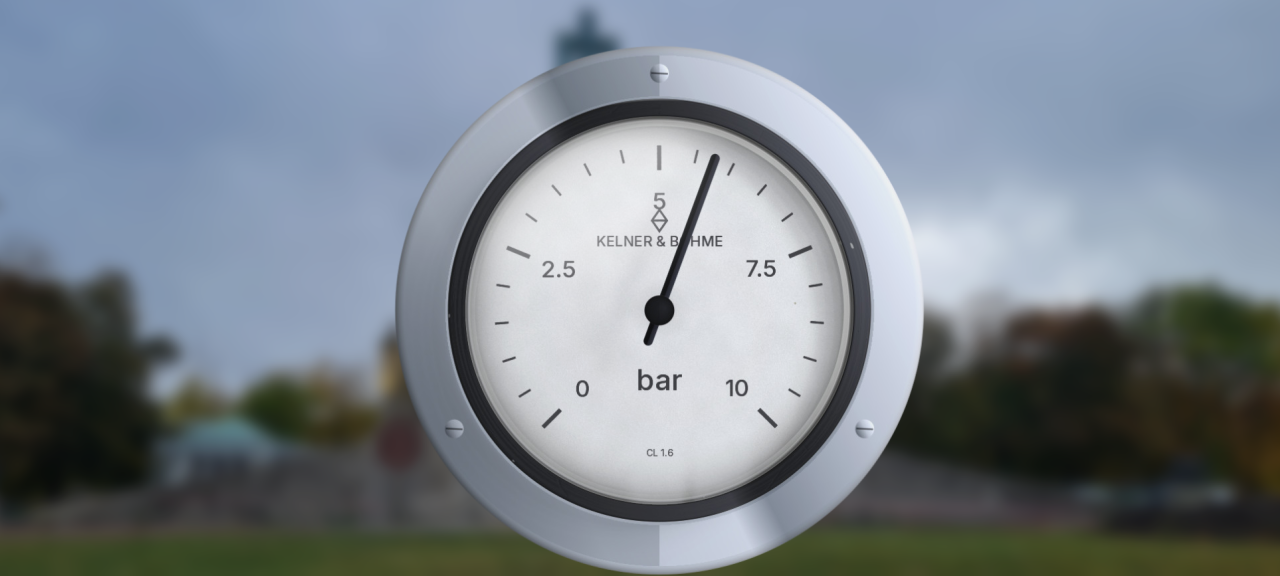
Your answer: **5.75** bar
